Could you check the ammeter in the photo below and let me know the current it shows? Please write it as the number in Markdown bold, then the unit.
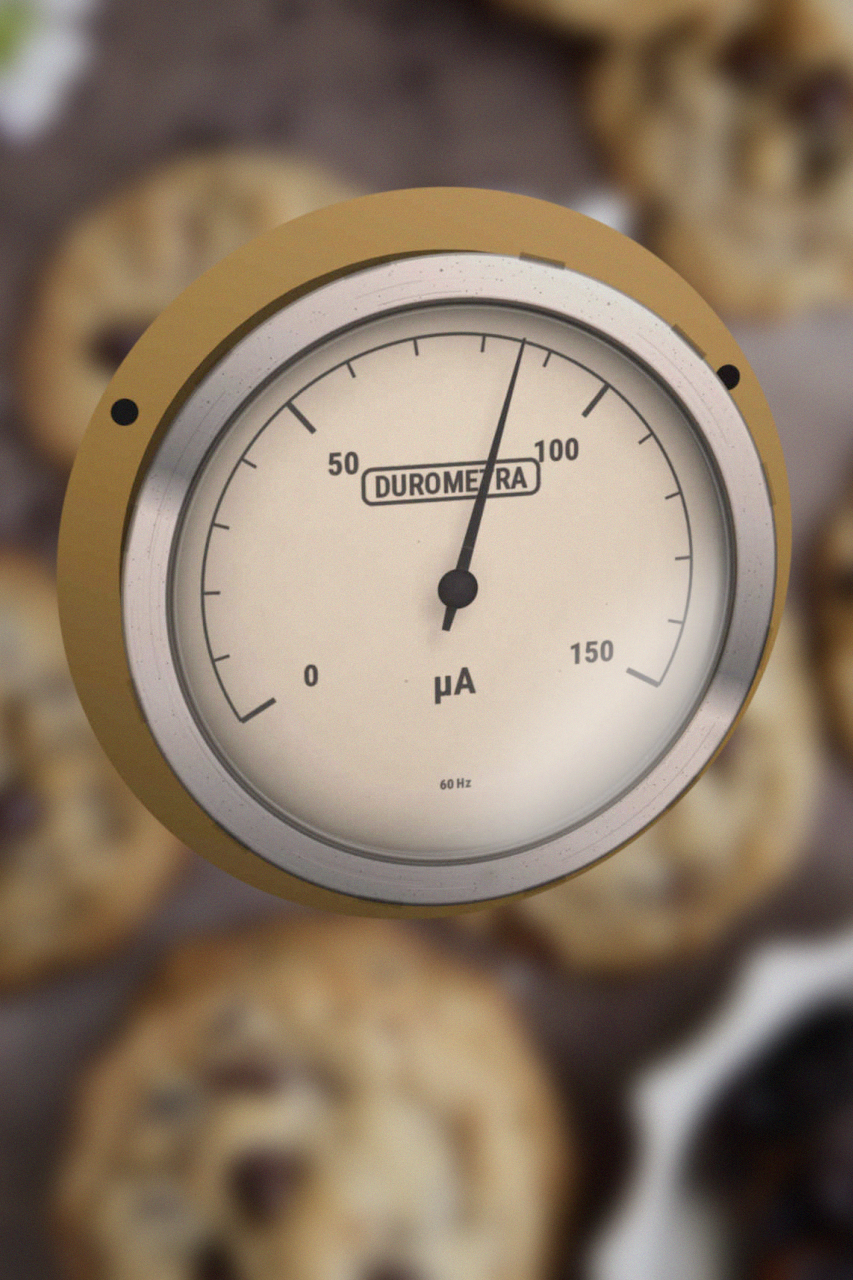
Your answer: **85** µA
